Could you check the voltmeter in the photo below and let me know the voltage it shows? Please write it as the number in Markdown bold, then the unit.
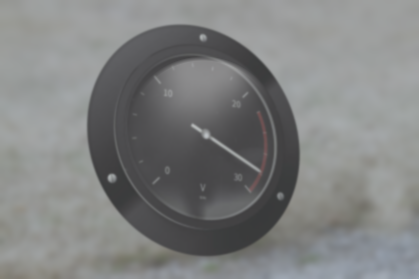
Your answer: **28** V
